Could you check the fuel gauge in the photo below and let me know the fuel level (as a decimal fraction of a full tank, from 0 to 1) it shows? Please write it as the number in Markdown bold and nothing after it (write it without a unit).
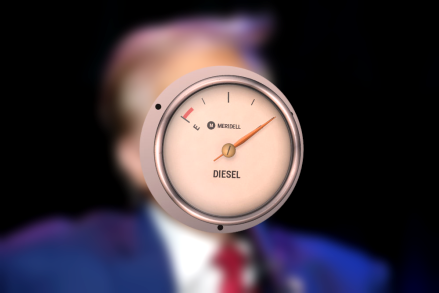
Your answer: **1**
